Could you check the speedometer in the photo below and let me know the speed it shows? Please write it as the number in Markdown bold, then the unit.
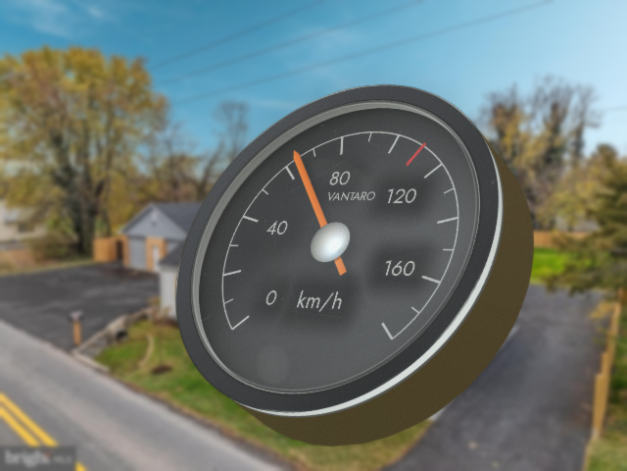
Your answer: **65** km/h
